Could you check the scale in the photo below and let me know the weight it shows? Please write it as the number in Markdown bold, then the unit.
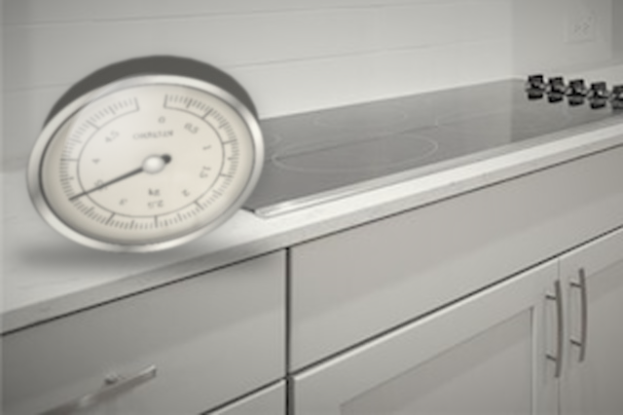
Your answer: **3.5** kg
